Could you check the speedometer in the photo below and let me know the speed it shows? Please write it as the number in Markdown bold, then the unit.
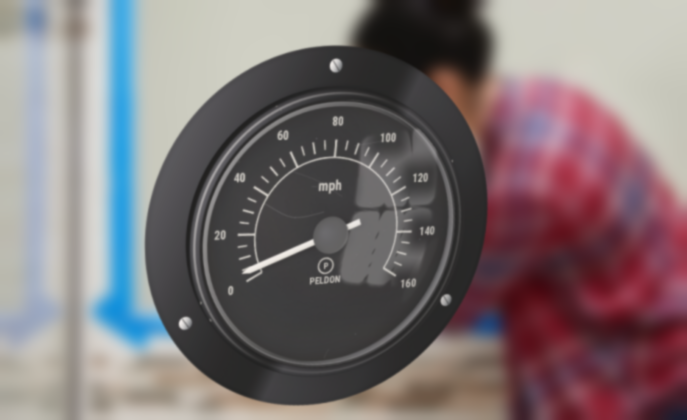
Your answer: **5** mph
